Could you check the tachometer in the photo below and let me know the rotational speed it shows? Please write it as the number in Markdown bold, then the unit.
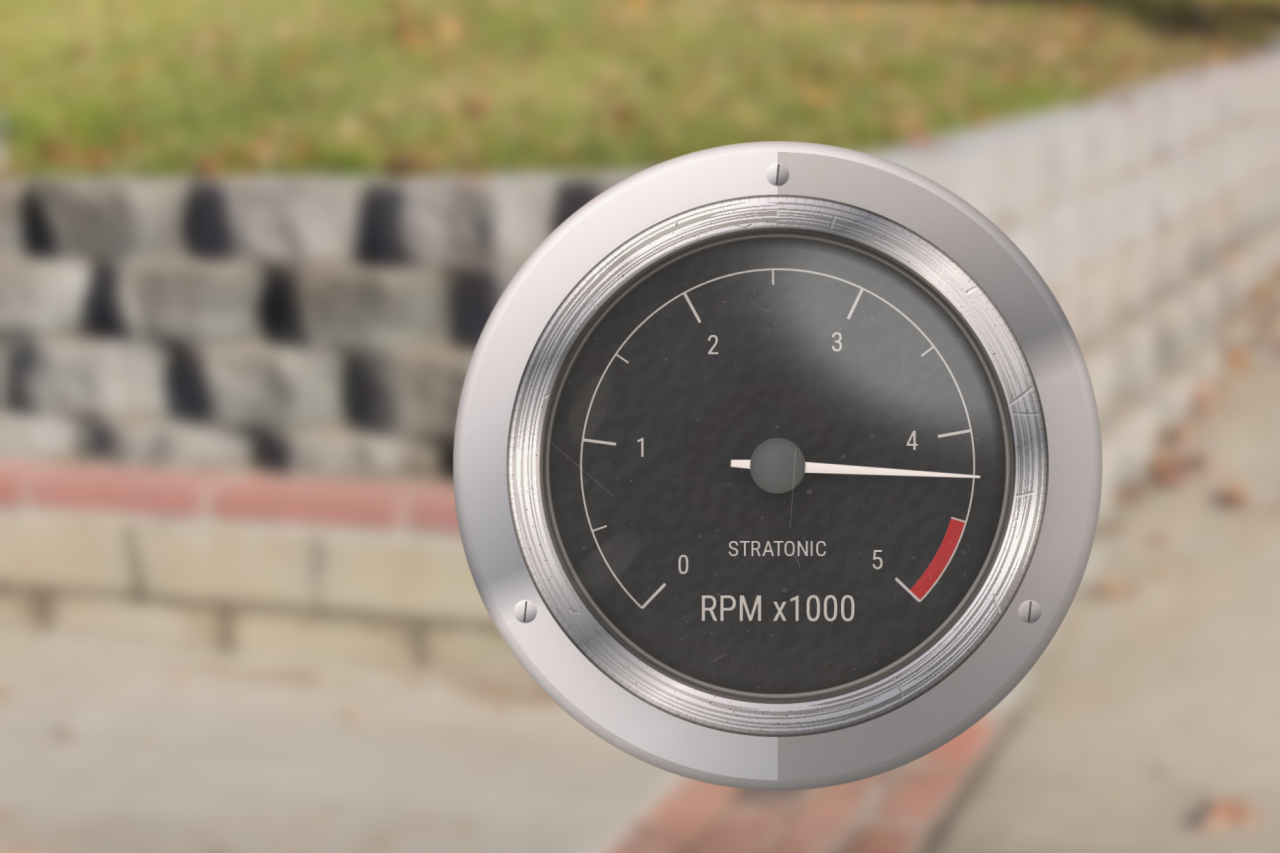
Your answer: **4250** rpm
